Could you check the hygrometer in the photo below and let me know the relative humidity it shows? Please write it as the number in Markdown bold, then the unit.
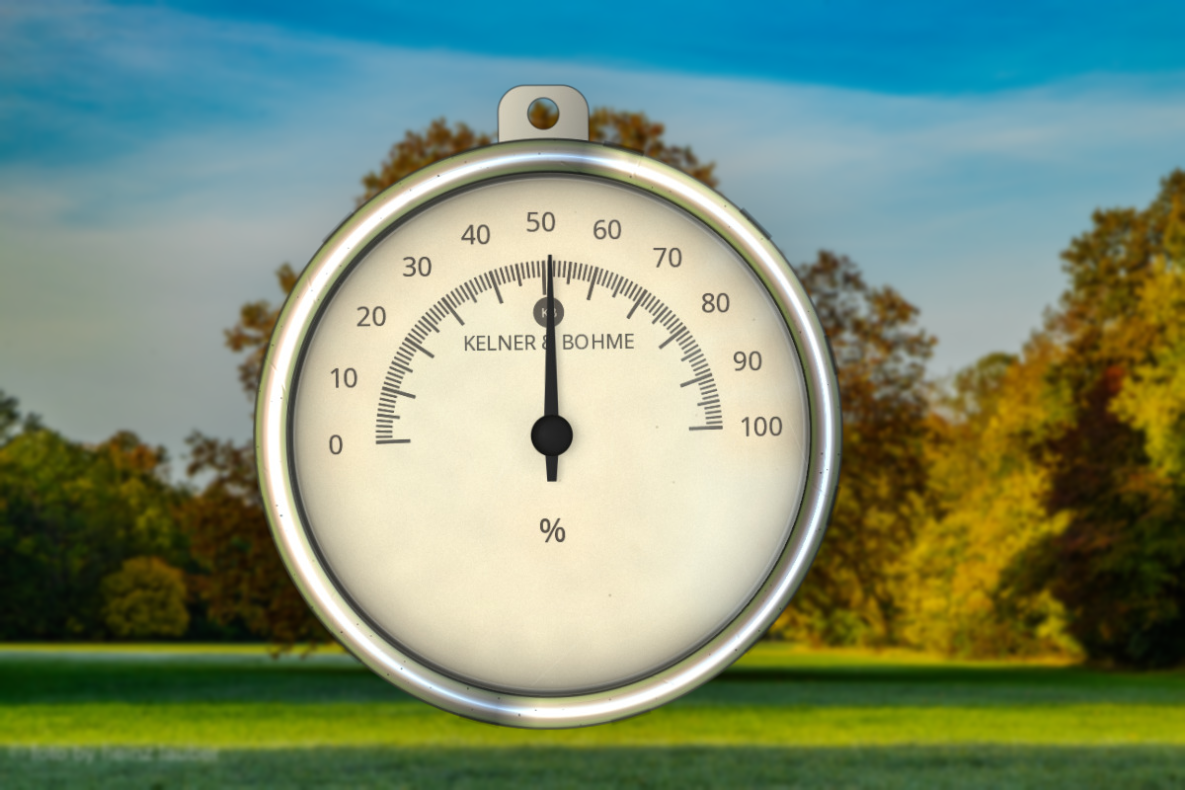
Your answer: **51** %
